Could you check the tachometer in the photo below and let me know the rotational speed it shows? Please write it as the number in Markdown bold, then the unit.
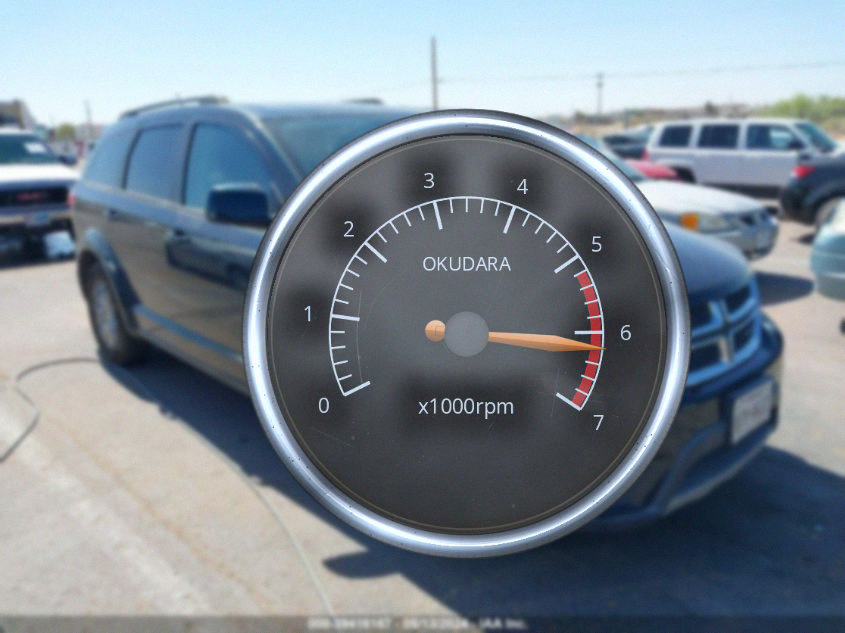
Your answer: **6200** rpm
